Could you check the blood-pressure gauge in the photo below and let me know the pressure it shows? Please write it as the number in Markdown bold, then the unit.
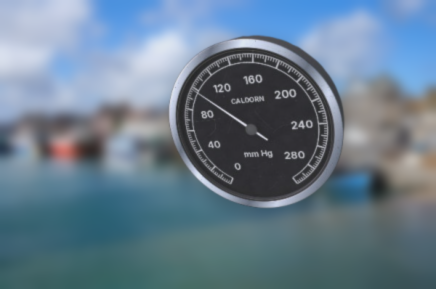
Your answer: **100** mmHg
